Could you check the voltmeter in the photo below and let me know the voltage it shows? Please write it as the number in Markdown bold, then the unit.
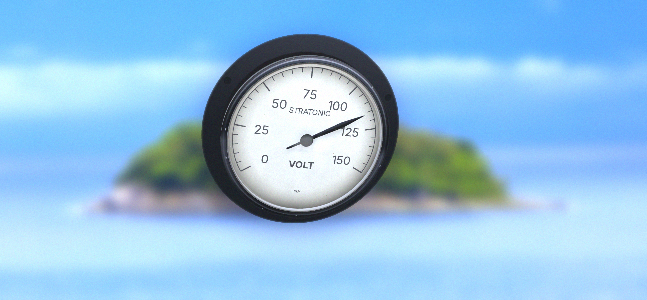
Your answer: **115** V
